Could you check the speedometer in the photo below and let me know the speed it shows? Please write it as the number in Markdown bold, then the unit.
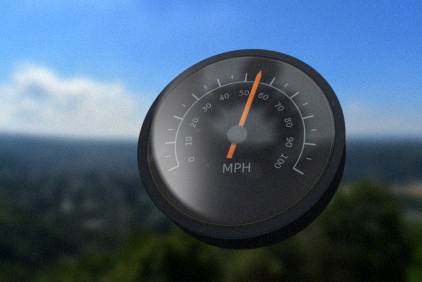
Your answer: **55** mph
